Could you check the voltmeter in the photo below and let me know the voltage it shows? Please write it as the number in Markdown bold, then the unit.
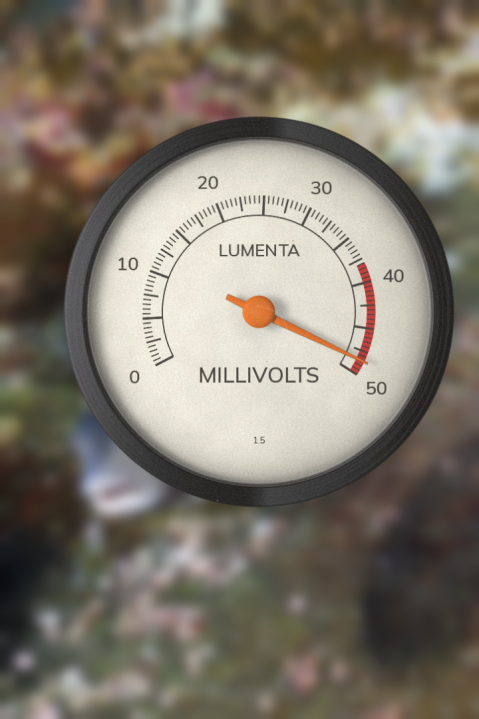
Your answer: **48.5** mV
